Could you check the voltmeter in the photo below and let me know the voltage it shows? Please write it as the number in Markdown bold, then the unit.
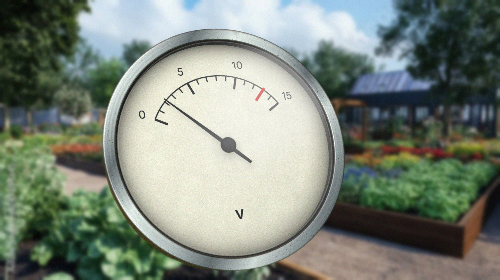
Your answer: **2** V
